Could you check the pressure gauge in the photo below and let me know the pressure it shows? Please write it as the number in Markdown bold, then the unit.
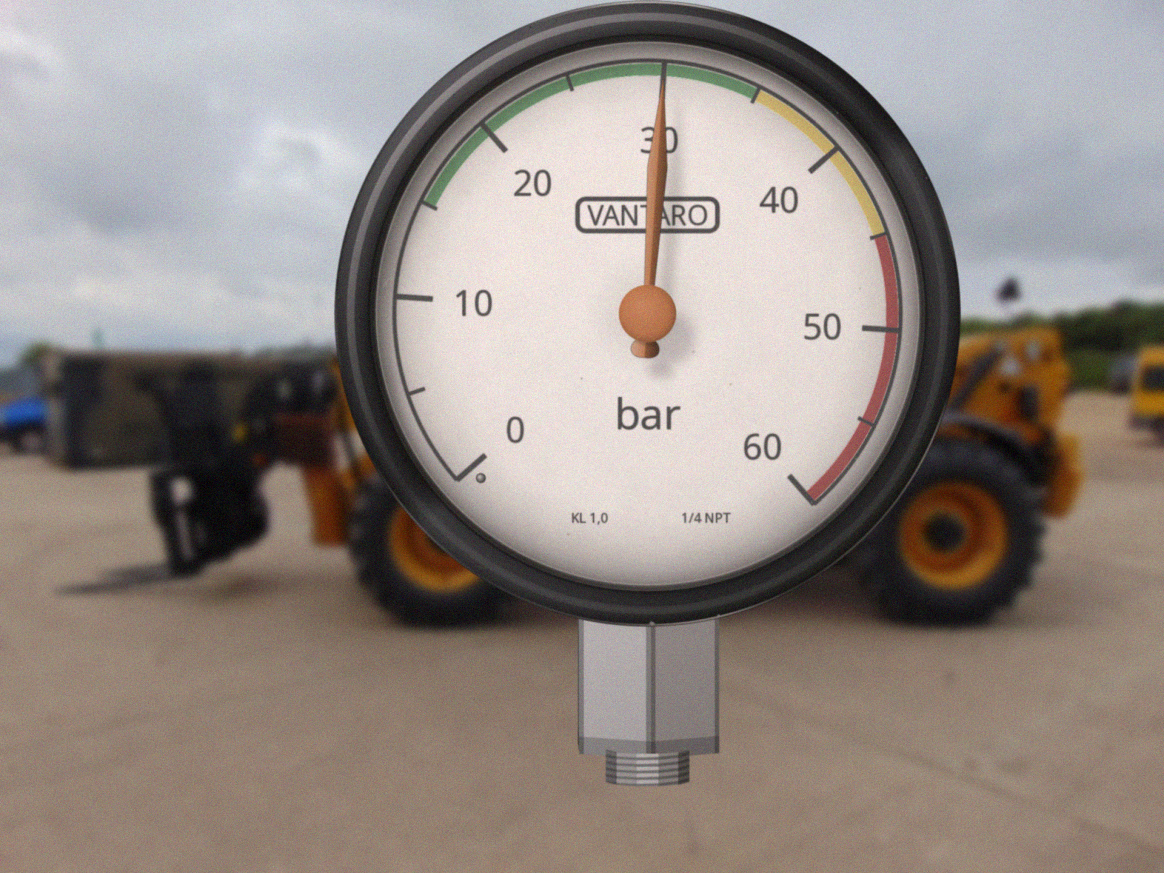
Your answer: **30** bar
